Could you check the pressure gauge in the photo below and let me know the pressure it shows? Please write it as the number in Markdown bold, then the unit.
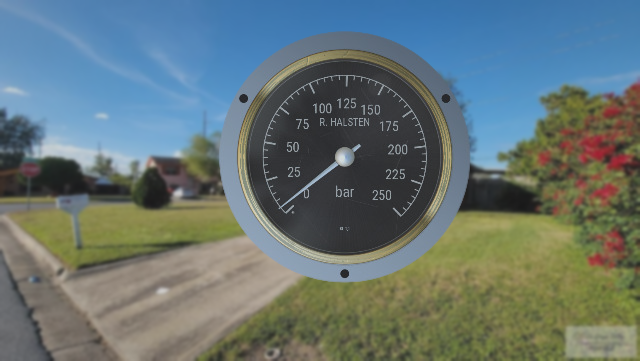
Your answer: **5** bar
